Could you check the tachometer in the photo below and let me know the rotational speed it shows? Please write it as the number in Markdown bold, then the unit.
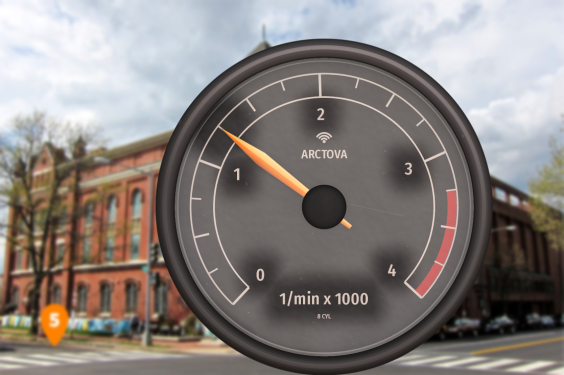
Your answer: **1250** rpm
